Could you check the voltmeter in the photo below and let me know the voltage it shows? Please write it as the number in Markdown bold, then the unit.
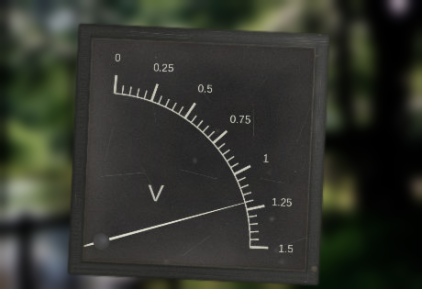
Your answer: **1.2** V
